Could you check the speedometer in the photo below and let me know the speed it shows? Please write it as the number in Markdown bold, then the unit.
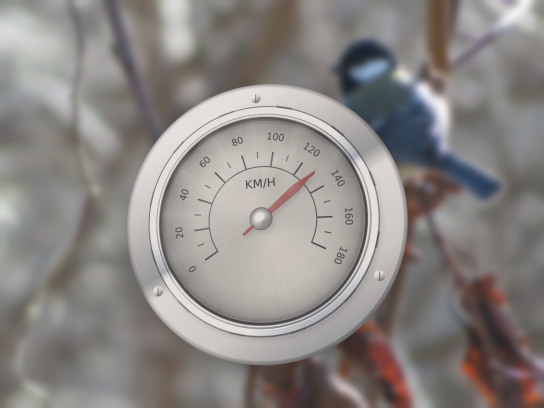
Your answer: **130** km/h
